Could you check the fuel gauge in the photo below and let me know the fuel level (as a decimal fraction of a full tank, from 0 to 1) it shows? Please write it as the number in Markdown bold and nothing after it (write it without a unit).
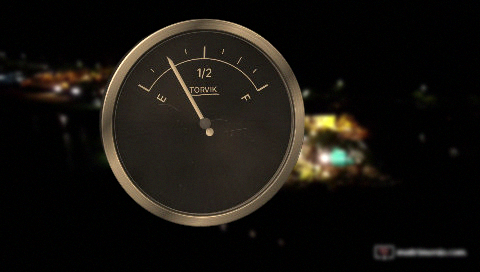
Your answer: **0.25**
